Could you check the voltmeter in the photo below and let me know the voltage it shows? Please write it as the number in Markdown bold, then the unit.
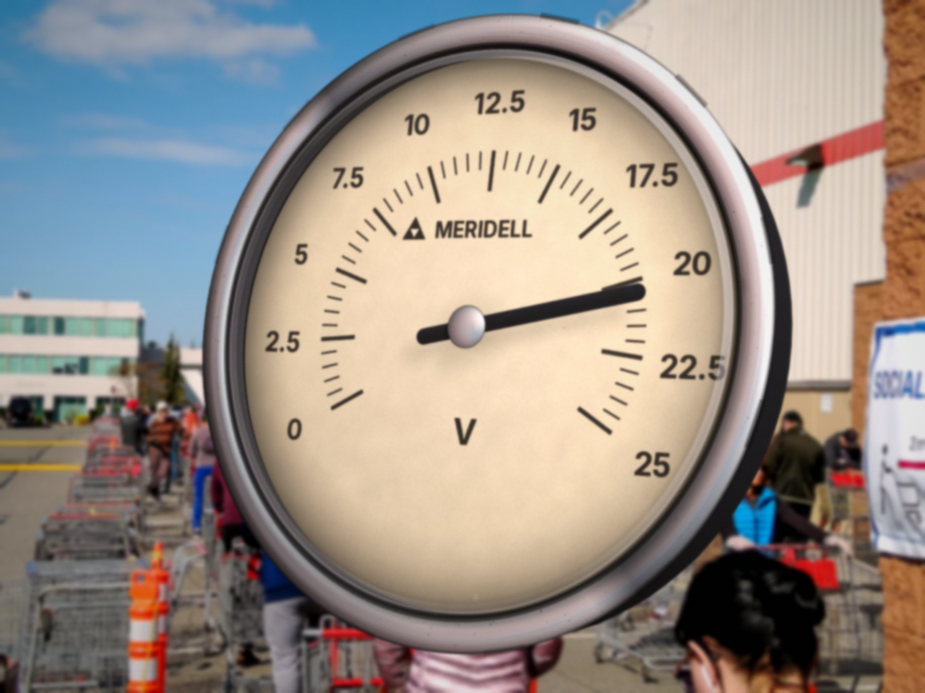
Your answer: **20.5** V
